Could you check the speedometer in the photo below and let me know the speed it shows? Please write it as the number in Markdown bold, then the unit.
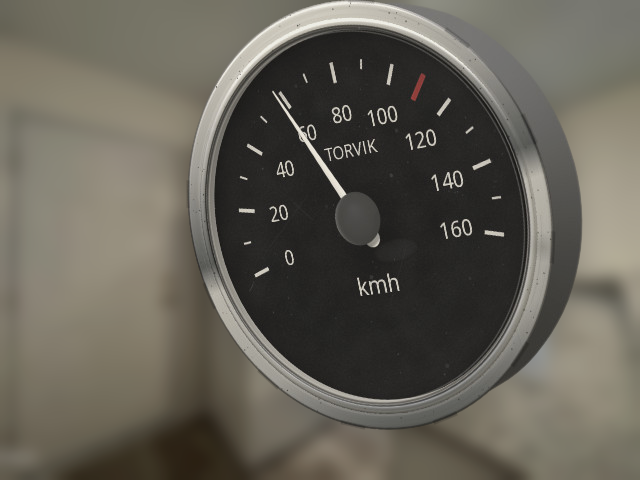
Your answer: **60** km/h
